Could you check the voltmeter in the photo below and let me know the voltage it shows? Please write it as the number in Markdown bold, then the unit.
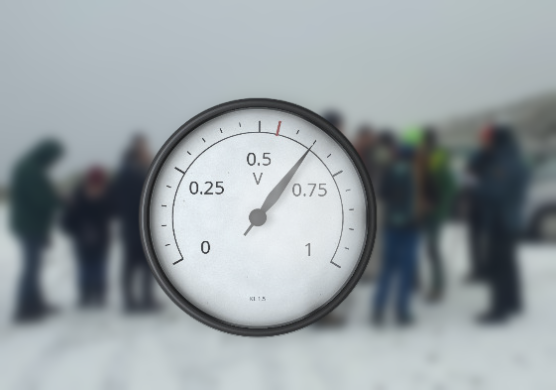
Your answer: **0.65** V
